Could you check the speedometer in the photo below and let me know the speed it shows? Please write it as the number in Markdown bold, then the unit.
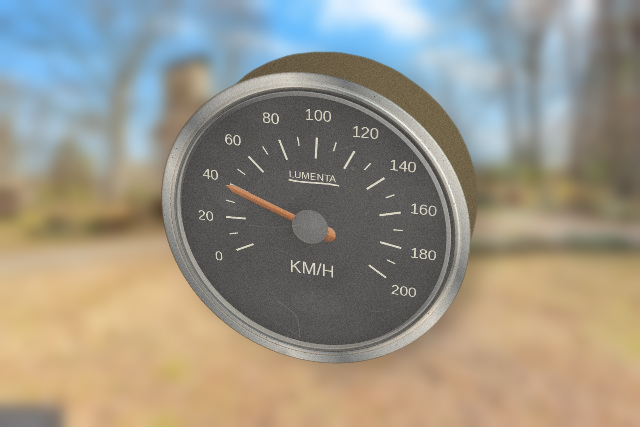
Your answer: **40** km/h
